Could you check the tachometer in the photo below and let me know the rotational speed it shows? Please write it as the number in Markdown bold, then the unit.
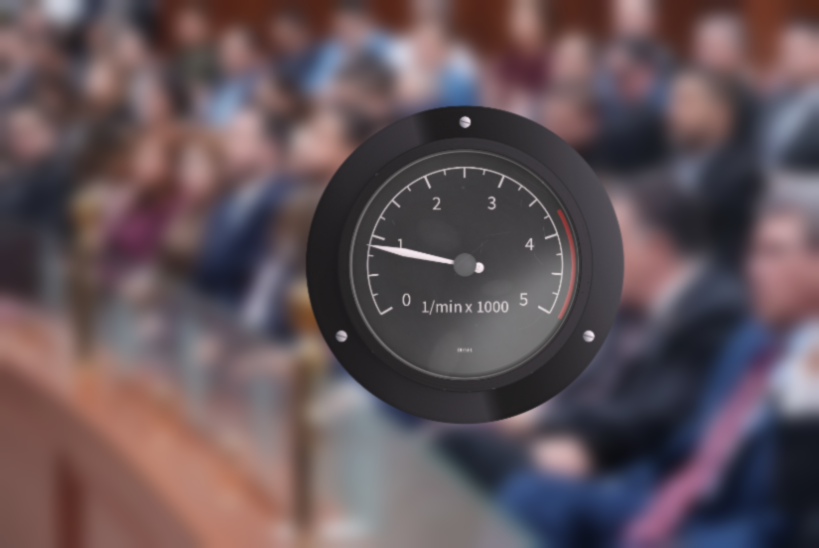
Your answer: **875** rpm
